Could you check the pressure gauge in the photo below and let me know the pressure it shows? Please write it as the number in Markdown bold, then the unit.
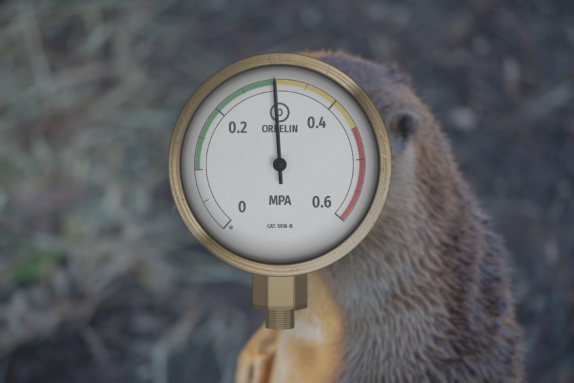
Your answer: **0.3** MPa
